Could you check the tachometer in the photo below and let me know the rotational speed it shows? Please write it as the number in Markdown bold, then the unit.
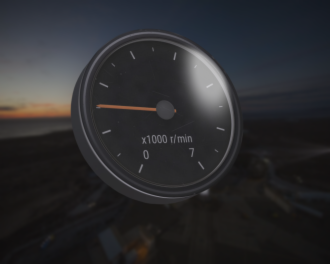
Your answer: **1500** rpm
